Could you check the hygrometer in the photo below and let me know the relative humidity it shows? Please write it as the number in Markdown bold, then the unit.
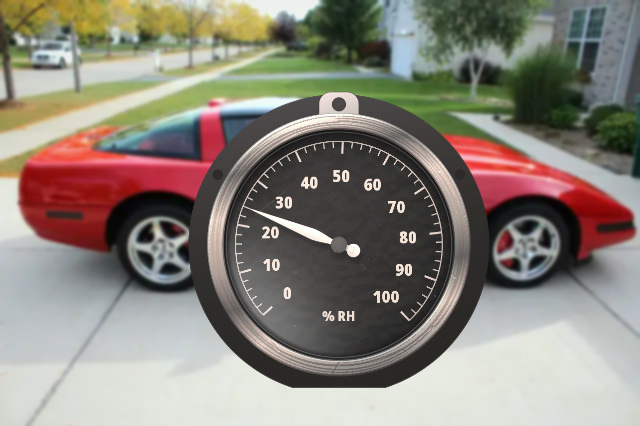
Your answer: **24** %
